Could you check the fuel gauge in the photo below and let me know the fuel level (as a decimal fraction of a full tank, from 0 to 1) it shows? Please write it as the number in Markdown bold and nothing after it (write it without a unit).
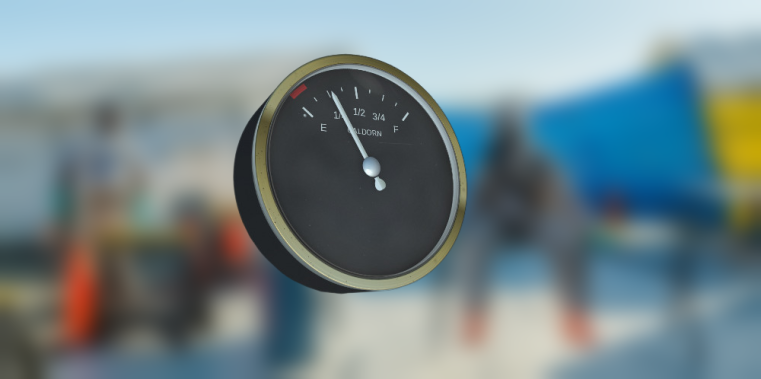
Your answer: **0.25**
